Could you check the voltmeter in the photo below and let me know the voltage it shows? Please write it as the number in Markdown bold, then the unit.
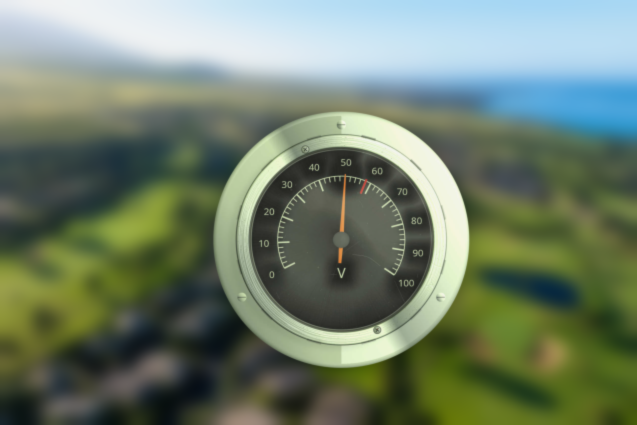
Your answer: **50** V
